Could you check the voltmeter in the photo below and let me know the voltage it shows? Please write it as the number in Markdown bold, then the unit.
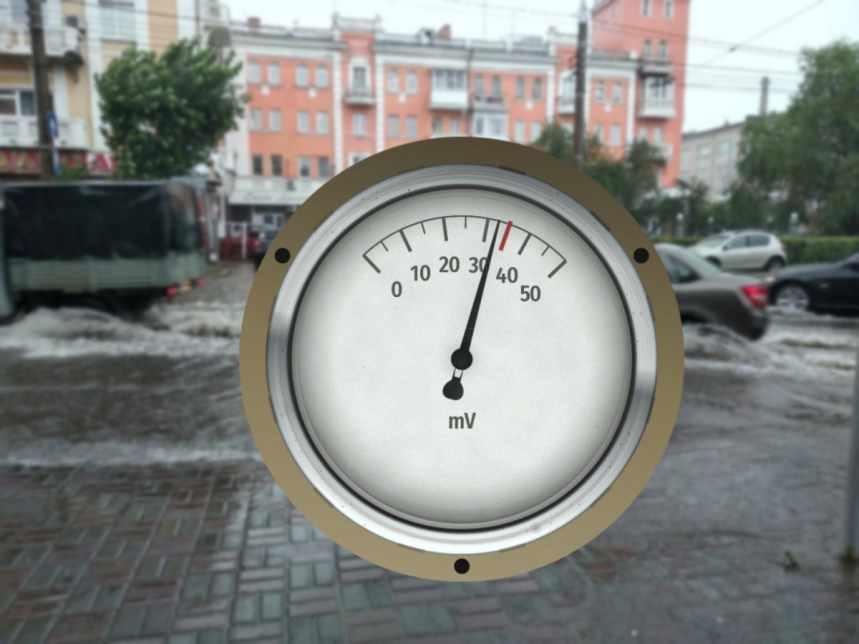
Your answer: **32.5** mV
